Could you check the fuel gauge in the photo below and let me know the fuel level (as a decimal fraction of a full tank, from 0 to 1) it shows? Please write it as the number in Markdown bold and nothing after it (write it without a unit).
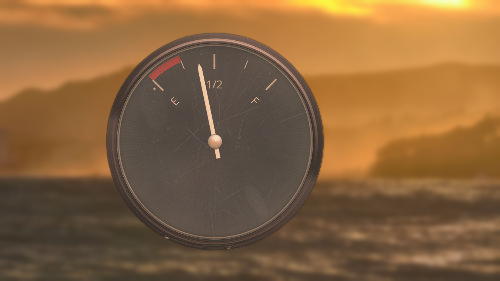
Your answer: **0.375**
